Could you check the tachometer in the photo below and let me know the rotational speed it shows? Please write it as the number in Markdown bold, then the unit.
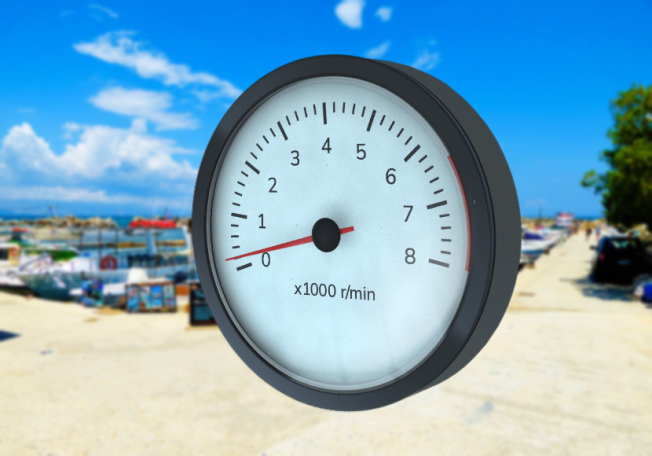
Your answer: **200** rpm
